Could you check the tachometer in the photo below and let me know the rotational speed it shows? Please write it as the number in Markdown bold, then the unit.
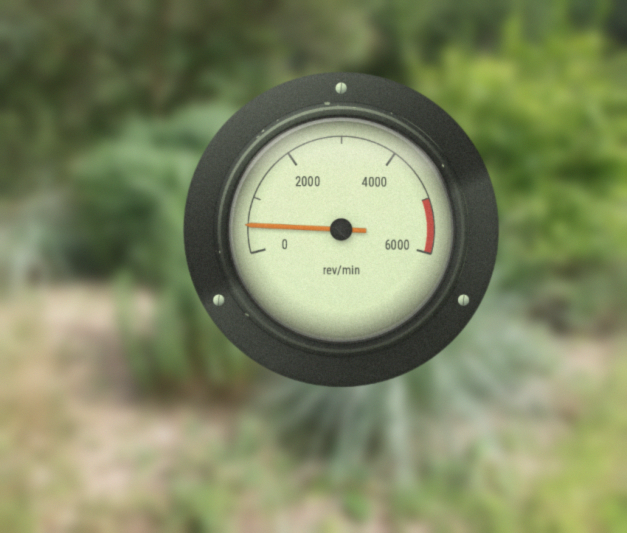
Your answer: **500** rpm
